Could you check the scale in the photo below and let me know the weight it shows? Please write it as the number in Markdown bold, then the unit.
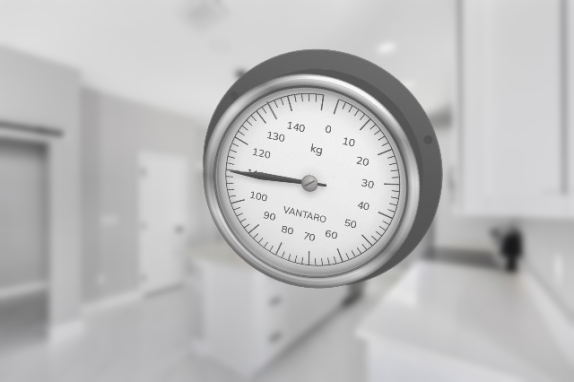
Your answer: **110** kg
